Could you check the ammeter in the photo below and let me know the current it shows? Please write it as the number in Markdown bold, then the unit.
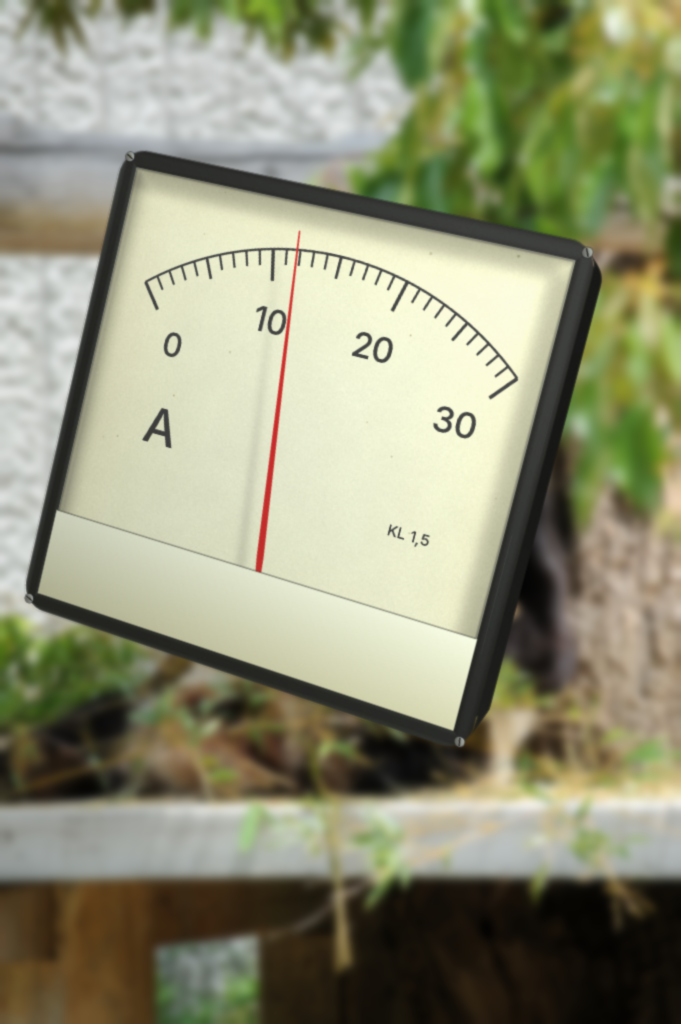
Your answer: **12** A
